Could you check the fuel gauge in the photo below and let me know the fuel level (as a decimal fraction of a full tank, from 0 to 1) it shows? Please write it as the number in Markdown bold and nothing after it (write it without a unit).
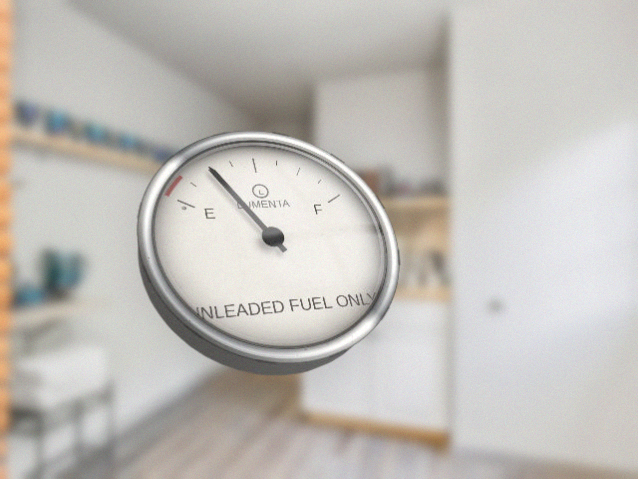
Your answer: **0.25**
